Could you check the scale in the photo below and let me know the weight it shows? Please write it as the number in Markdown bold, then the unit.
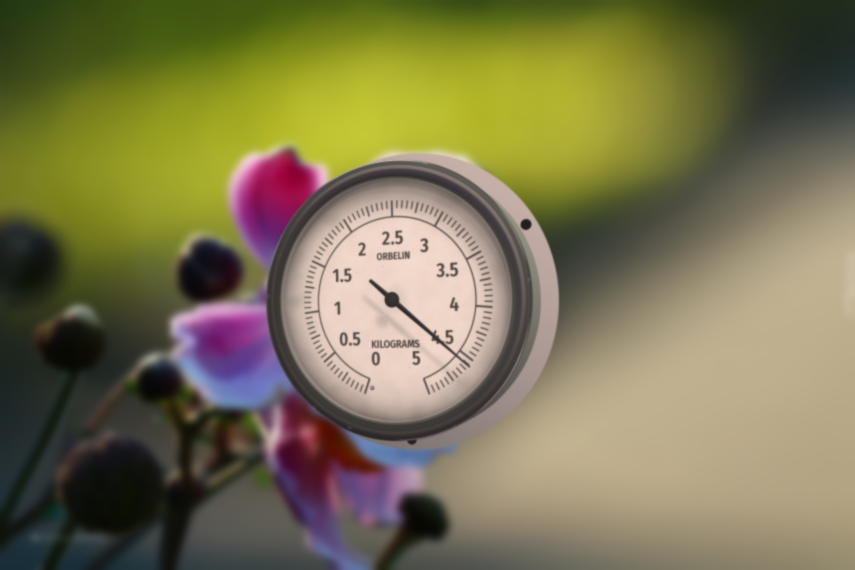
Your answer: **4.55** kg
